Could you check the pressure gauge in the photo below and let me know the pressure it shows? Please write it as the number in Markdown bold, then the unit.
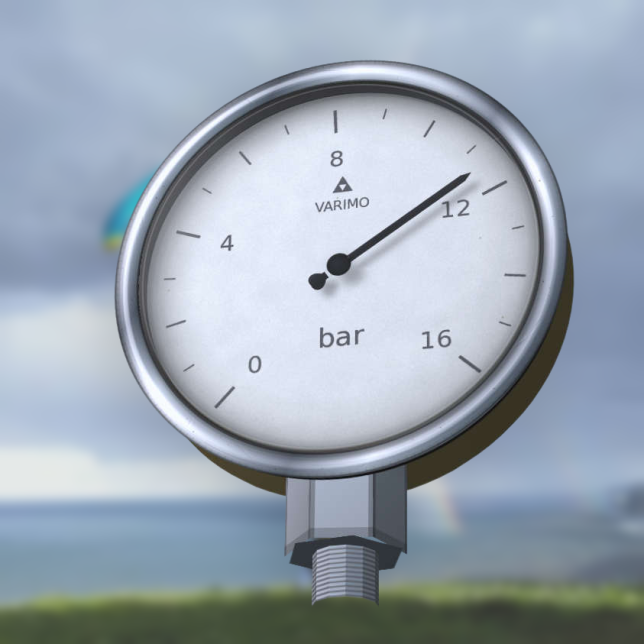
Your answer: **11.5** bar
